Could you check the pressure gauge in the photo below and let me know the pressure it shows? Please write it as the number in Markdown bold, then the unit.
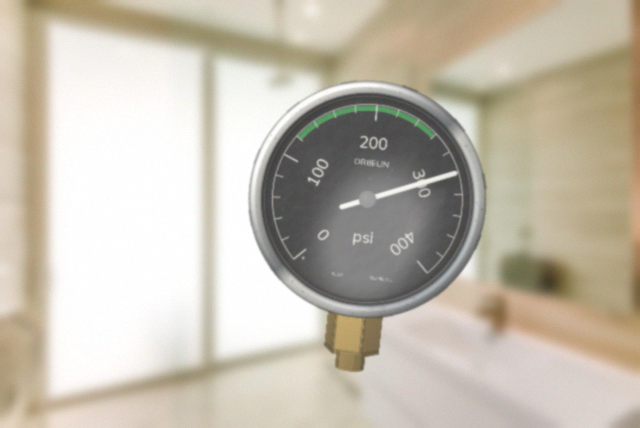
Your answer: **300** psi
